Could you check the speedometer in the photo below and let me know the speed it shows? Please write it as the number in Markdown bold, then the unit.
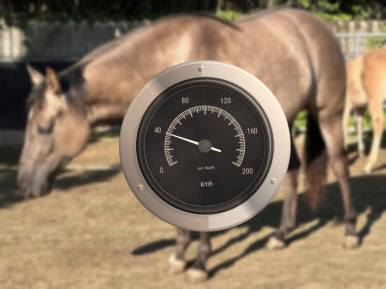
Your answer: **40** km/h
